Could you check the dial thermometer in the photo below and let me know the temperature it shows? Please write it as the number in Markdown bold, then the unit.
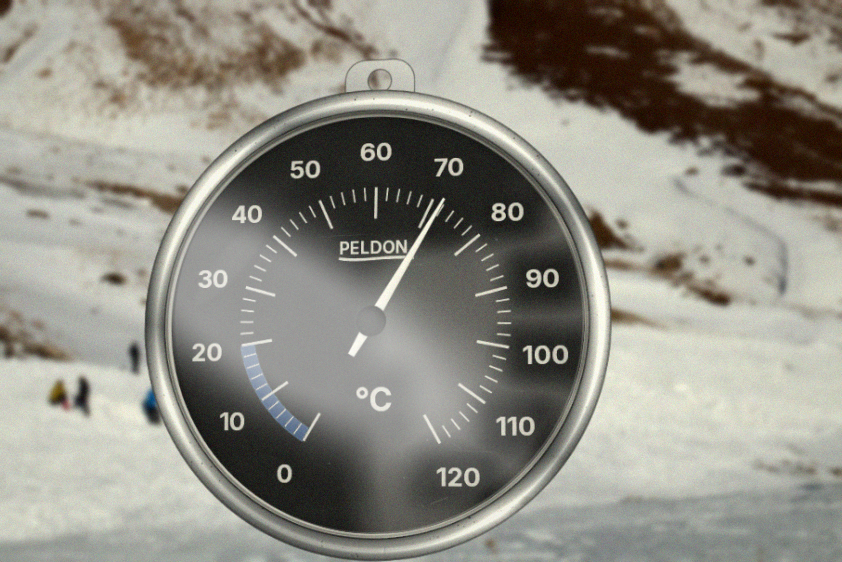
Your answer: **72** °C
